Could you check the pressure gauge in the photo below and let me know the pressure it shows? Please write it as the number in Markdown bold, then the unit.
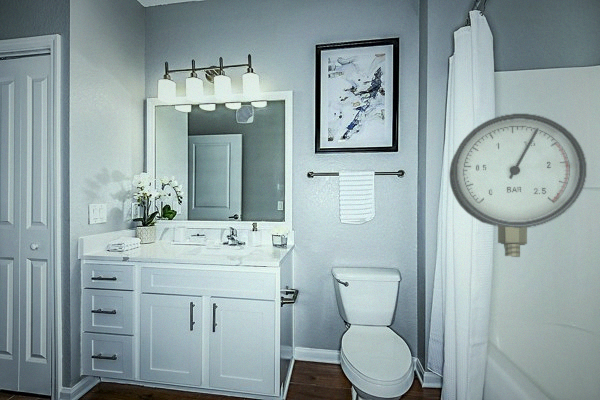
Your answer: **1.5** bar
